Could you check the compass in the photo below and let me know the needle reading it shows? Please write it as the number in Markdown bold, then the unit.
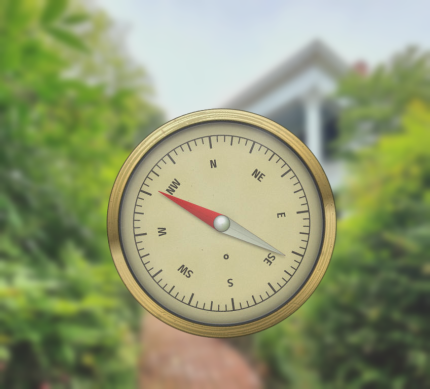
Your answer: **305** °
